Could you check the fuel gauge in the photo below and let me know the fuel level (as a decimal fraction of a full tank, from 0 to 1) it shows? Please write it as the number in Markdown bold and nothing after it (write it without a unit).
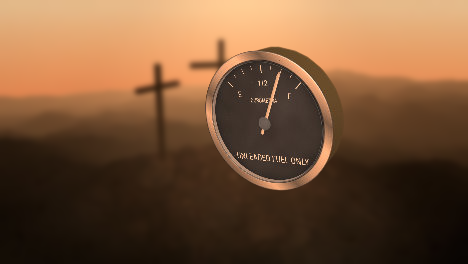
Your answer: **0.75**
